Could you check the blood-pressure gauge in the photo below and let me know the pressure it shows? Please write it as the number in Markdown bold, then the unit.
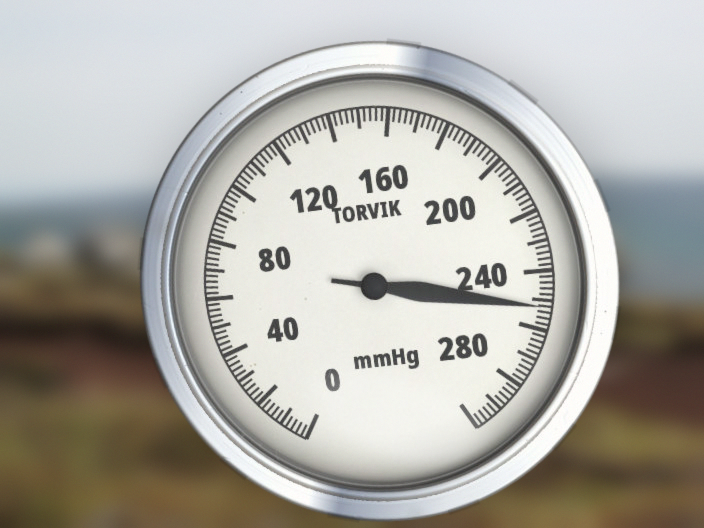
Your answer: **252** mmHg
